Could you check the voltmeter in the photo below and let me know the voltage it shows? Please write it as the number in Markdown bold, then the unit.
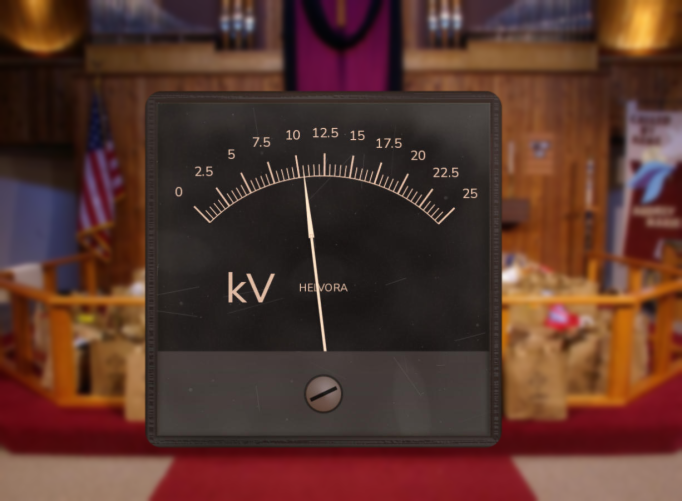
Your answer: **10.5** kV
